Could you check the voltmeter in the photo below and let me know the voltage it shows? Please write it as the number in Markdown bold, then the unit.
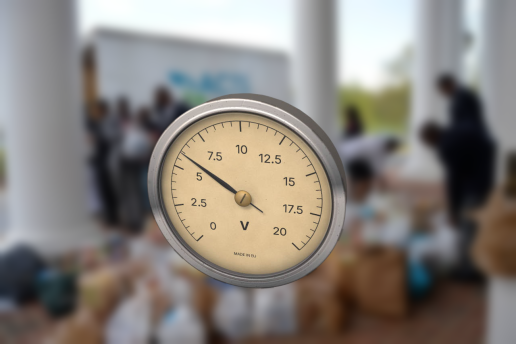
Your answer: **6** V
